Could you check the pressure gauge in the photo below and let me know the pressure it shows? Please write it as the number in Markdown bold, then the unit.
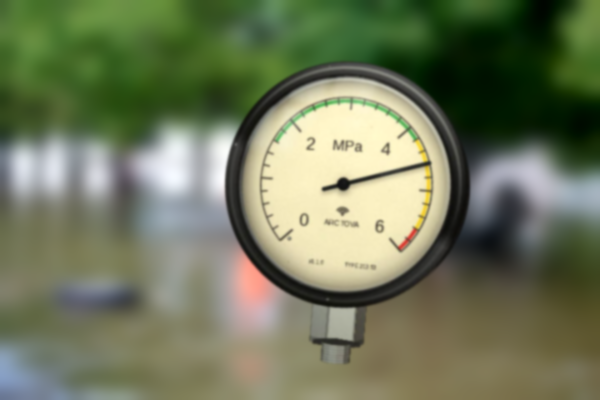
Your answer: **4.6** MPa
